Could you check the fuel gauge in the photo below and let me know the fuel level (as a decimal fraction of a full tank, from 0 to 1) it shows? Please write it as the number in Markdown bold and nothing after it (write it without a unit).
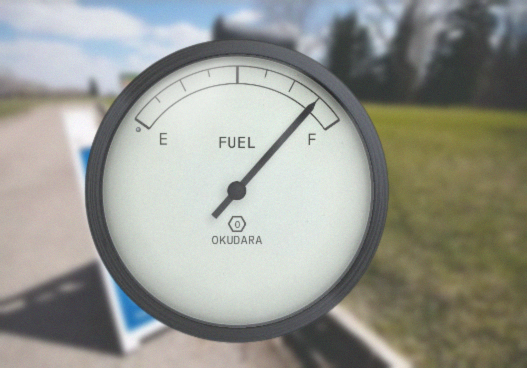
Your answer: **0.875**
